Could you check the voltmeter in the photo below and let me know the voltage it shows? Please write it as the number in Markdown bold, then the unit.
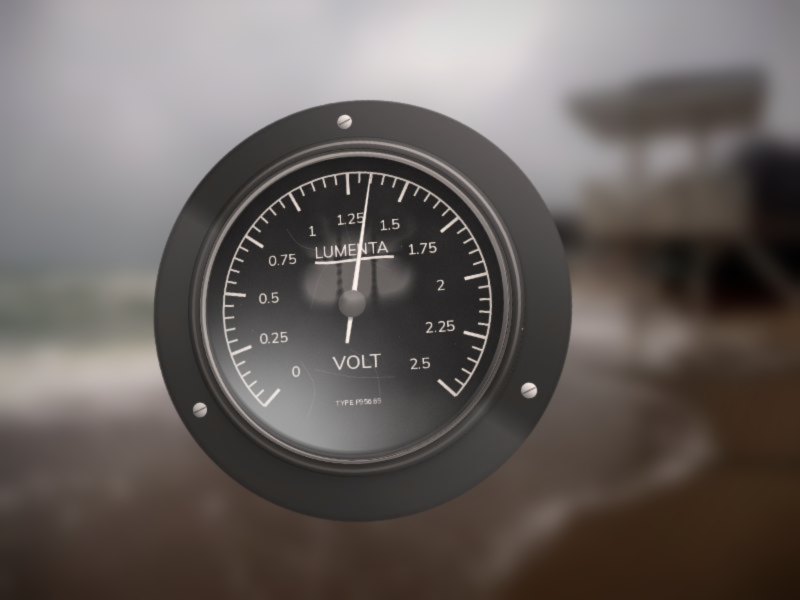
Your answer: **1.35** V
